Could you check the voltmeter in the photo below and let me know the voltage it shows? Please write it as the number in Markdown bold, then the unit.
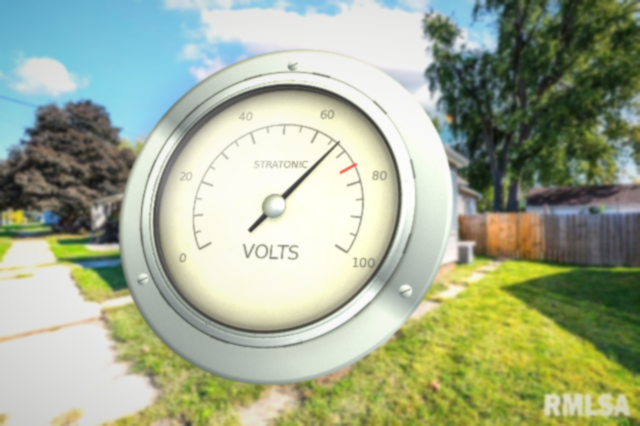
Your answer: **67.5** V
